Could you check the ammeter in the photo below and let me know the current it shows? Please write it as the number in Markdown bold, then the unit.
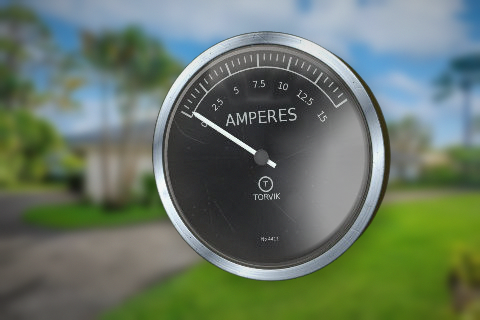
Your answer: **0.5** A
